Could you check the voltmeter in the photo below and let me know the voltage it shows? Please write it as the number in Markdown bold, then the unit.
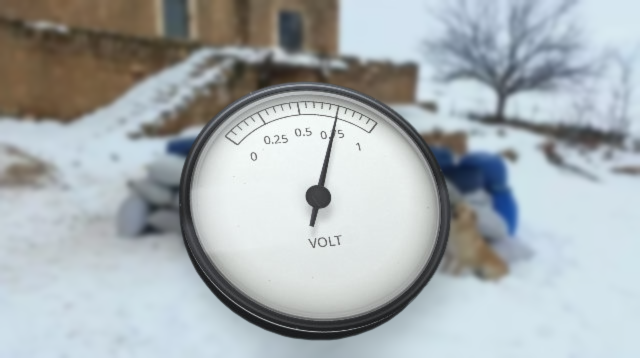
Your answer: **0.75** V
